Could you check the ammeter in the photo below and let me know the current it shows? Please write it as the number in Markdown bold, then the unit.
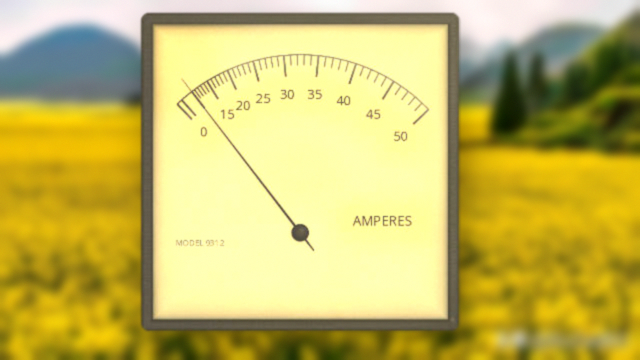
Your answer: **10** A
